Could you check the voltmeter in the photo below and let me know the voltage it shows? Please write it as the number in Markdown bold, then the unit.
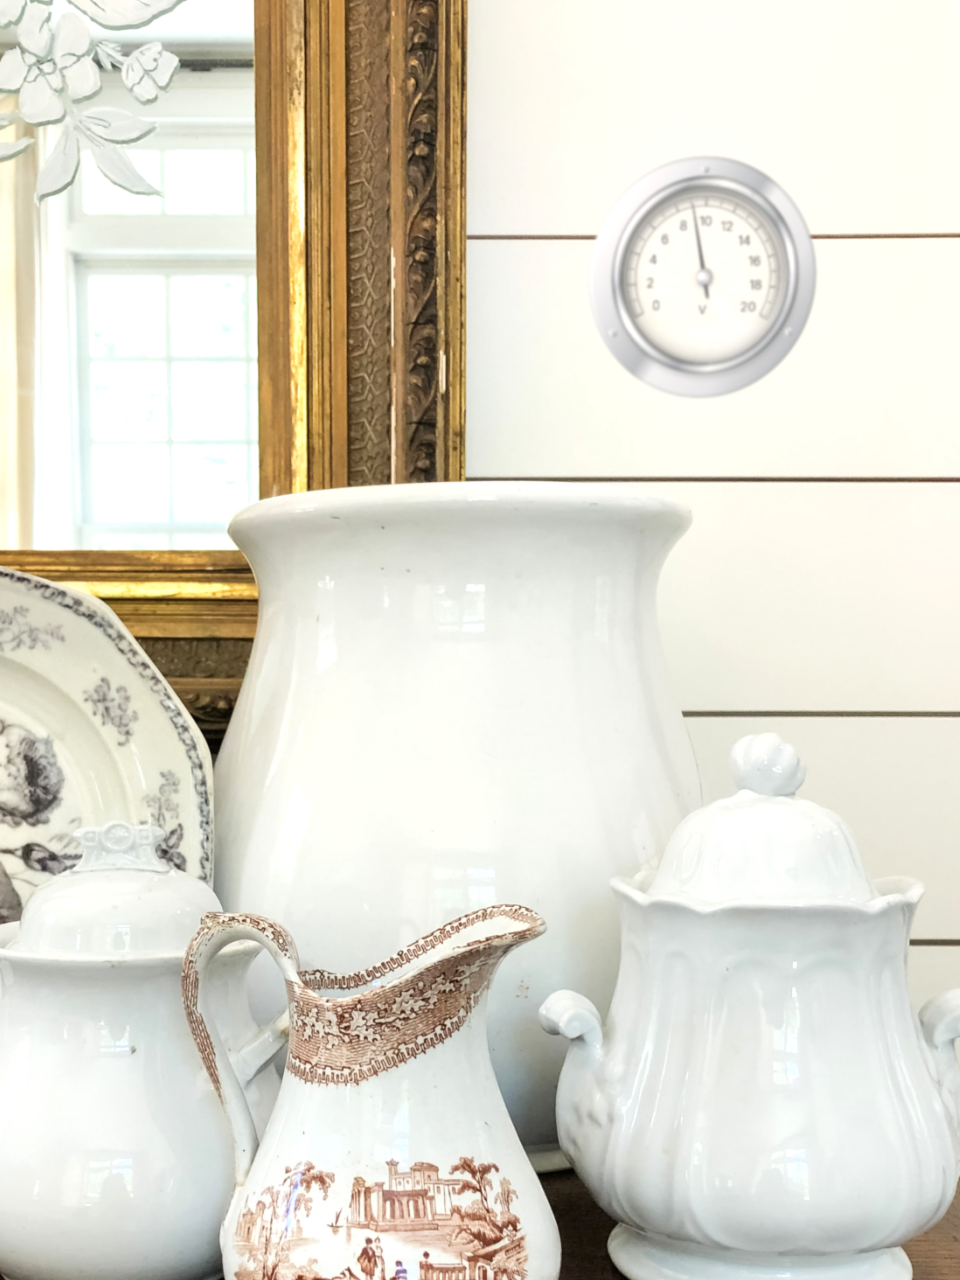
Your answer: **9** V
